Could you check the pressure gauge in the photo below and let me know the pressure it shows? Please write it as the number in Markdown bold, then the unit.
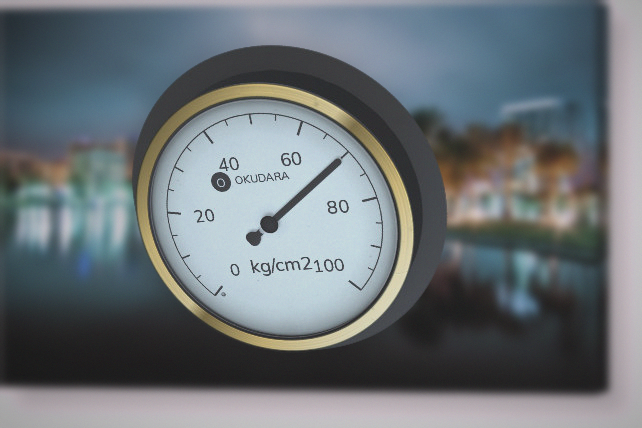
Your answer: **70** kg/cm²
